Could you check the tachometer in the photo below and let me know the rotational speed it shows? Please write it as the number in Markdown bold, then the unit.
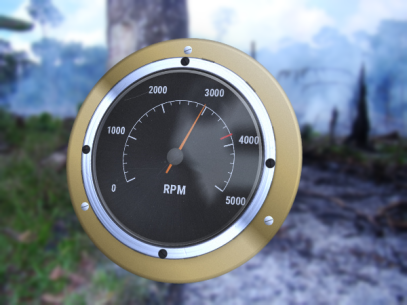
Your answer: **3000** rpm
